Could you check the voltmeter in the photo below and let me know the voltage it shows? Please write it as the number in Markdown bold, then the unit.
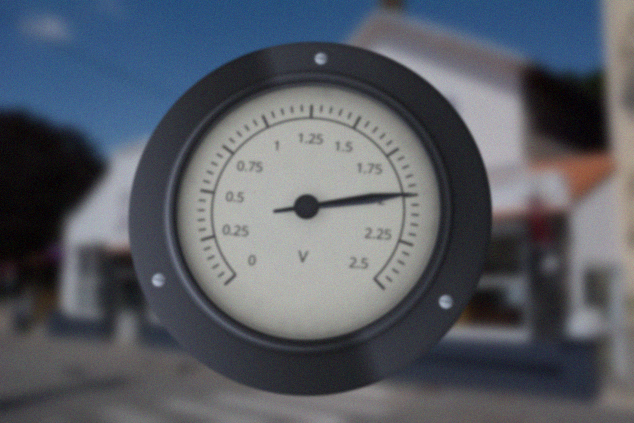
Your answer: **2** V
